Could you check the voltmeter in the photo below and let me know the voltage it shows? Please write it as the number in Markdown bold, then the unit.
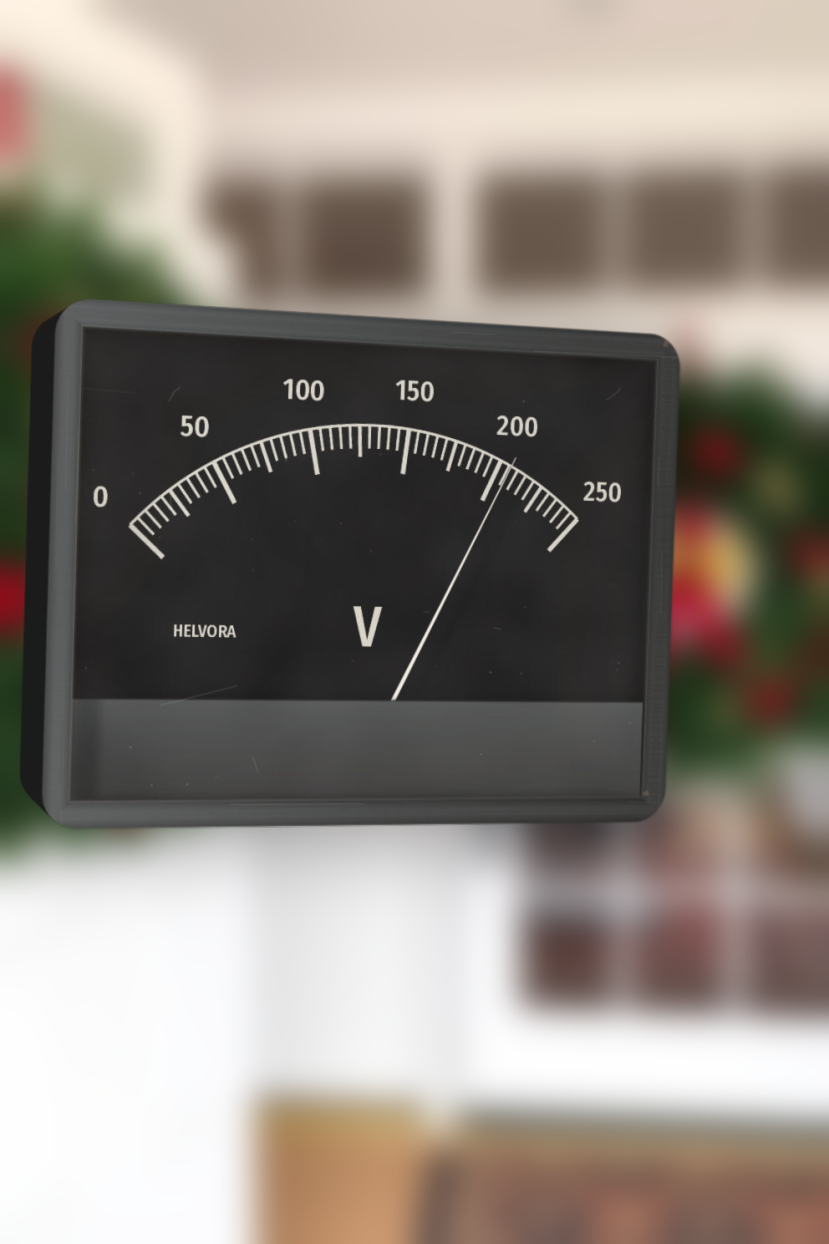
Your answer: **205** V
